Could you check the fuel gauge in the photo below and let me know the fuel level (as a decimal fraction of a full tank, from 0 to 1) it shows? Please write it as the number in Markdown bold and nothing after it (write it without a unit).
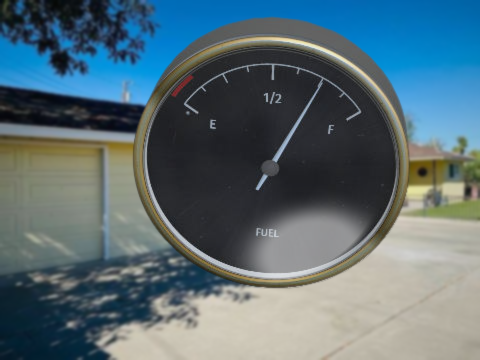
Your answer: **0.75**
